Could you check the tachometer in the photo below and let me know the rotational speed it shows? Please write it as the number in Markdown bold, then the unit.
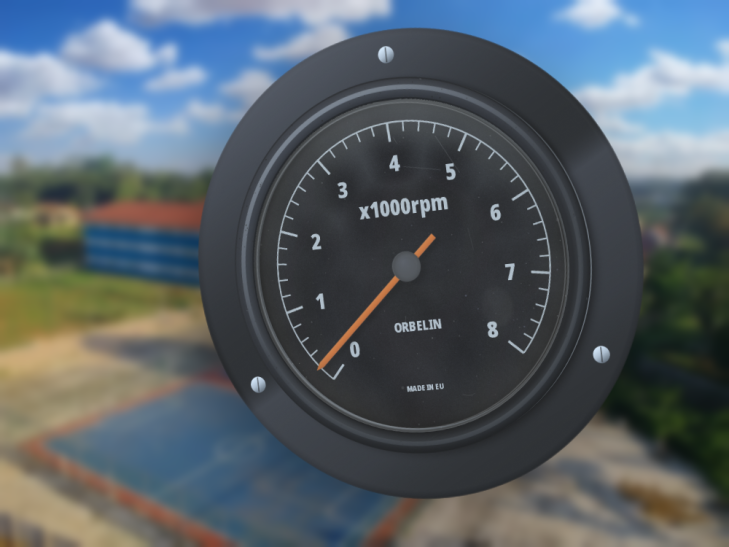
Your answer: **200** rpm
